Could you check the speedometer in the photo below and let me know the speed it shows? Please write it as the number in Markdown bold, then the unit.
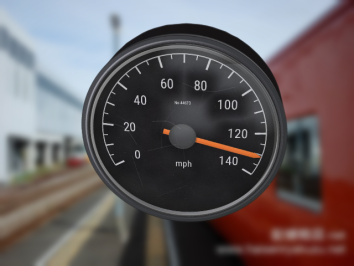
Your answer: **130** mph
